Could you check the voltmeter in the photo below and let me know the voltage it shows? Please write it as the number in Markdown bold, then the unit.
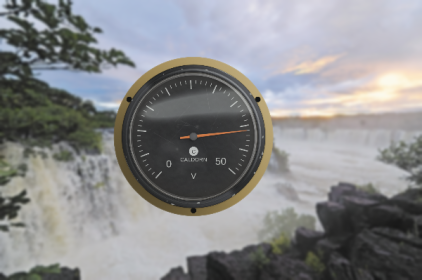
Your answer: **41** V
